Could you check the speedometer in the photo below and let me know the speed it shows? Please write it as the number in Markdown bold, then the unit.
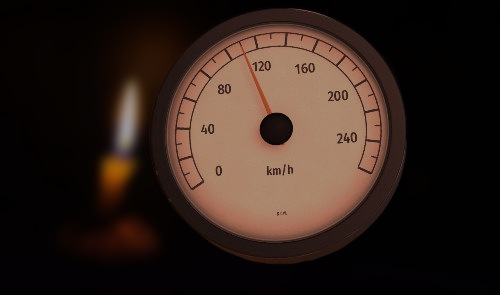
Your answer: **110** km/h
